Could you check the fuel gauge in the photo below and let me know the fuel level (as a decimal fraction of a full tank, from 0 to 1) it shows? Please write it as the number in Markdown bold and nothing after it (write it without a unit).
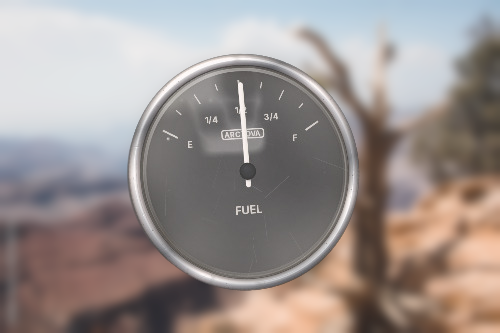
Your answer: **0.5**
